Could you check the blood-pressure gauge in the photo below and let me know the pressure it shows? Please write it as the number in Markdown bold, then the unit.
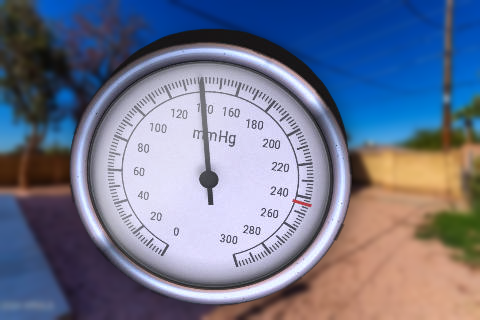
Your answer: **140** mmHg
